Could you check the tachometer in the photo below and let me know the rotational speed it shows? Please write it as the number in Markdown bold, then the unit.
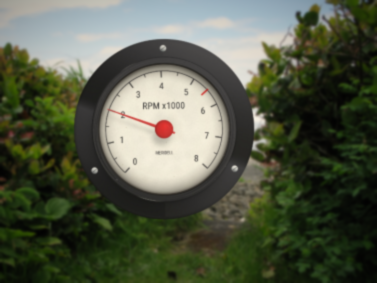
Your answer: **2000** rpm
